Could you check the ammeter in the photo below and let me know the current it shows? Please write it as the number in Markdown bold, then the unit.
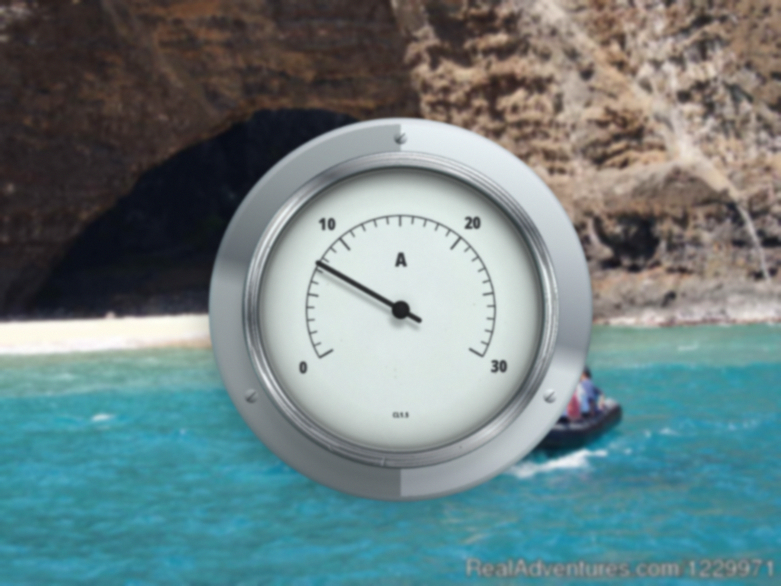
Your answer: **7.5** A
